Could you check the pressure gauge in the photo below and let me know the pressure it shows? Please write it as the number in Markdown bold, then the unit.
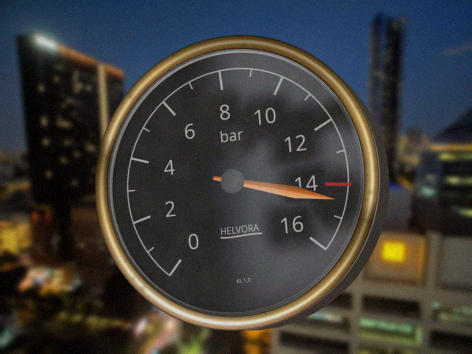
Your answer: **14.5** bar
